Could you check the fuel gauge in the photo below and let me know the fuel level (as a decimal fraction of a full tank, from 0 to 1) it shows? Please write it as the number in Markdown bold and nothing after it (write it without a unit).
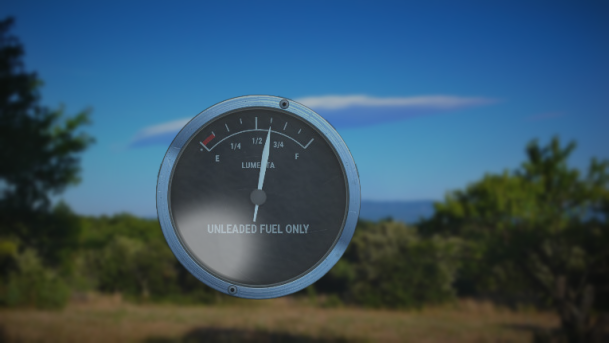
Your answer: **0.625**
